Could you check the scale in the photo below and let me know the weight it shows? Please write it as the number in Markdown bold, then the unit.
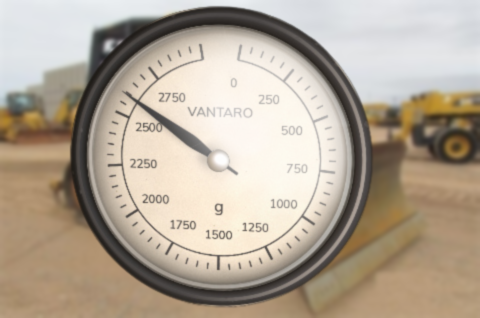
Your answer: **2600** g
